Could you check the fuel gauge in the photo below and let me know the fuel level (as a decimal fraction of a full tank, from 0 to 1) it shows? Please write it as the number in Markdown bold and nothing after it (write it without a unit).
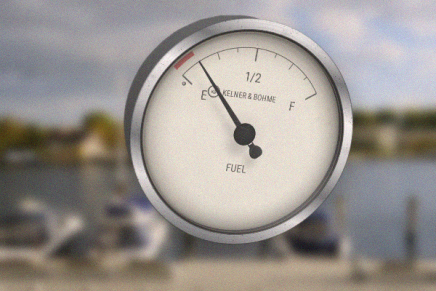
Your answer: **0.125**
